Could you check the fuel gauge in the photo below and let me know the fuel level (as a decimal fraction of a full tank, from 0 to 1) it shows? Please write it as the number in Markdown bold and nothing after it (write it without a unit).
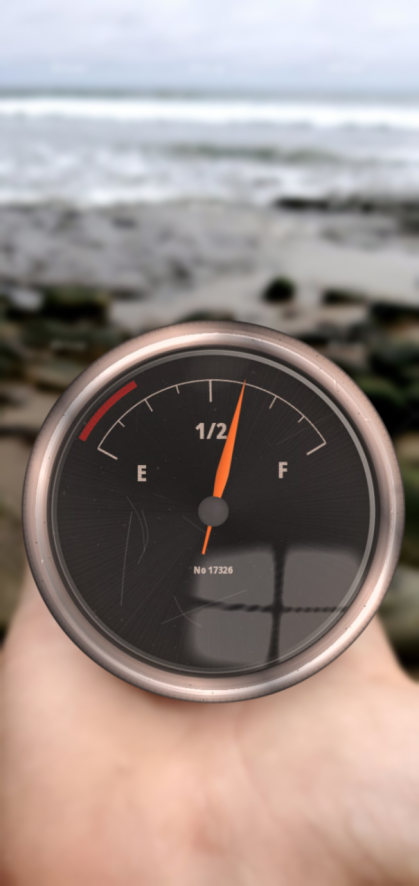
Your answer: **0.625**
